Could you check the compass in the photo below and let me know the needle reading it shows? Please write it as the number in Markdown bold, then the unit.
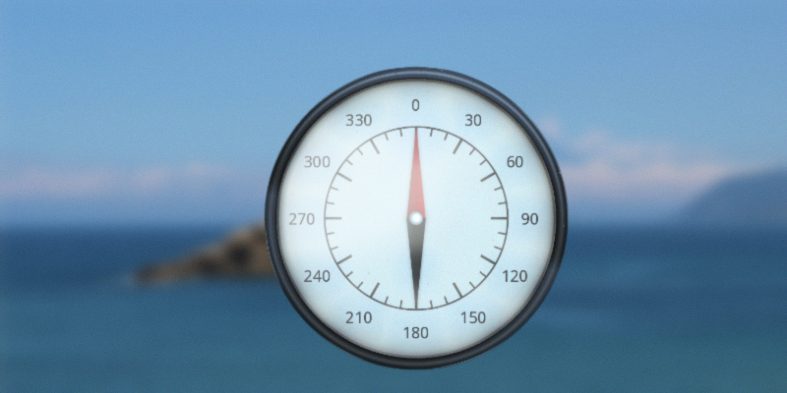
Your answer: **0** °
